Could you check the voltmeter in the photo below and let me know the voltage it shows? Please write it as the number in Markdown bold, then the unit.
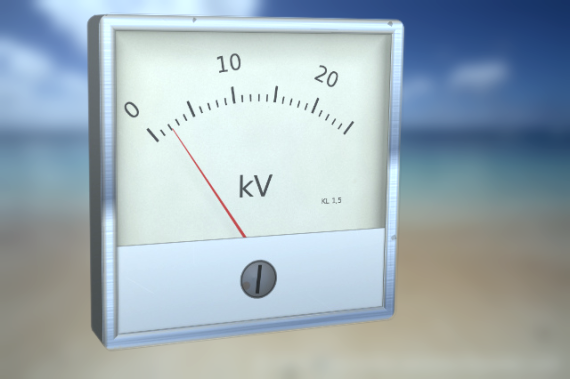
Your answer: **2** kV
